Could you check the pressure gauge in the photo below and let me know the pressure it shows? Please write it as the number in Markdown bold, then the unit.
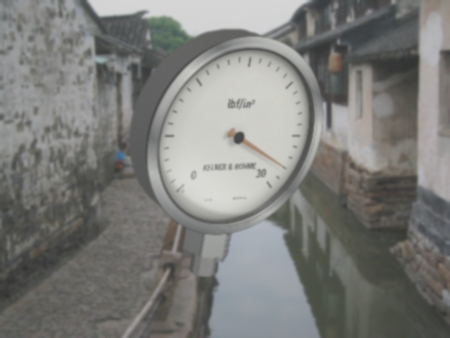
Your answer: **28** psi
